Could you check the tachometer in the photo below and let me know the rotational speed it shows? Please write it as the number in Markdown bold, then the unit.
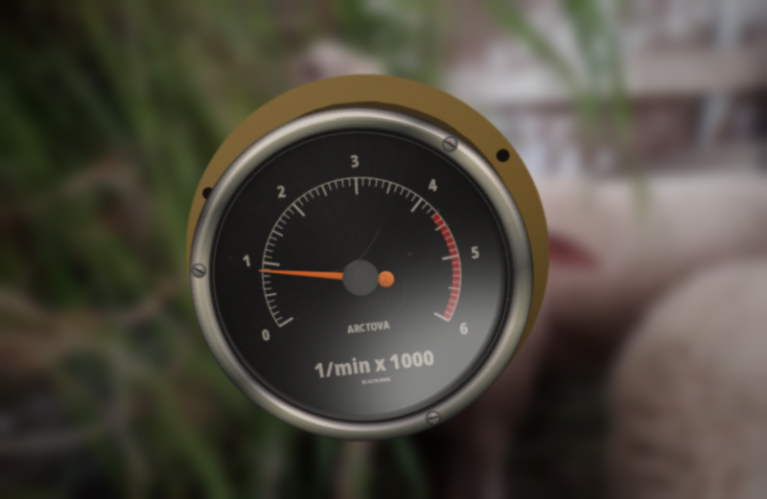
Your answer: **900** rpm
